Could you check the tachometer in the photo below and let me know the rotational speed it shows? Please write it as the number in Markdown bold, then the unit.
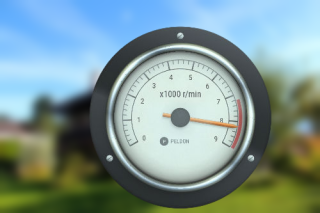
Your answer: **8200** rpm
